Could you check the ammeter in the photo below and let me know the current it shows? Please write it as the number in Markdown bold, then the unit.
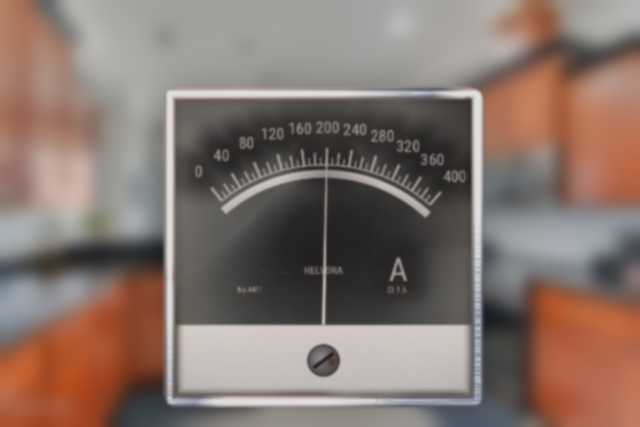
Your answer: **200** A
